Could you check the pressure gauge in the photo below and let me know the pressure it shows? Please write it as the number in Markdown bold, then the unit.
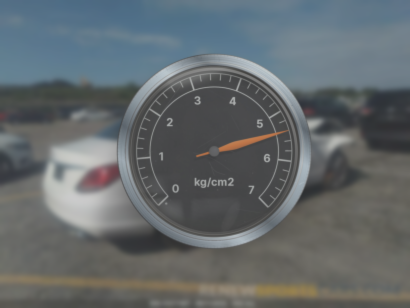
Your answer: **5.4** kg/cm²
